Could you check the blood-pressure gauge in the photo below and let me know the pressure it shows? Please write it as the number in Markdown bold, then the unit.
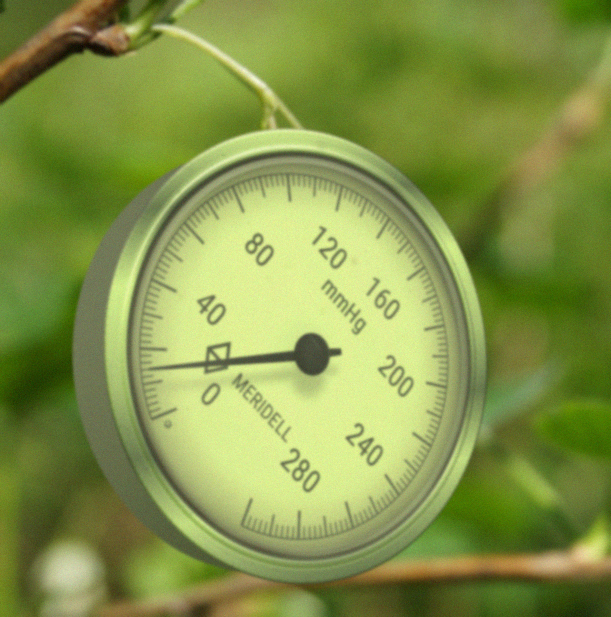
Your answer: **14** mmHg
